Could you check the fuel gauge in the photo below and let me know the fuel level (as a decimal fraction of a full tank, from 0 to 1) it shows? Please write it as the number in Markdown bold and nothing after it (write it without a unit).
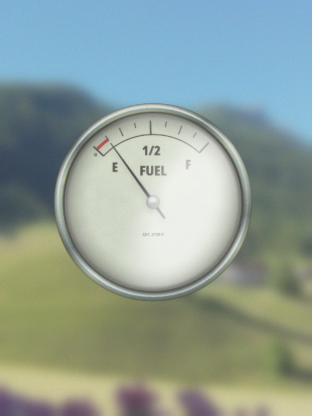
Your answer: **0.125**
